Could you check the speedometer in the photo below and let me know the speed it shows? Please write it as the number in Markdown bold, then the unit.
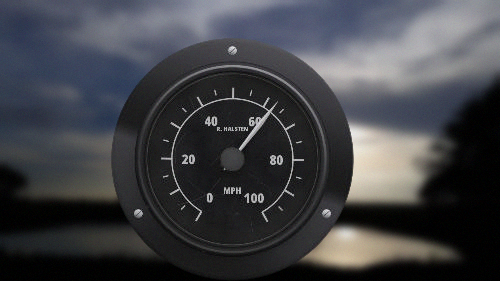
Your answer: **62.5** mph
